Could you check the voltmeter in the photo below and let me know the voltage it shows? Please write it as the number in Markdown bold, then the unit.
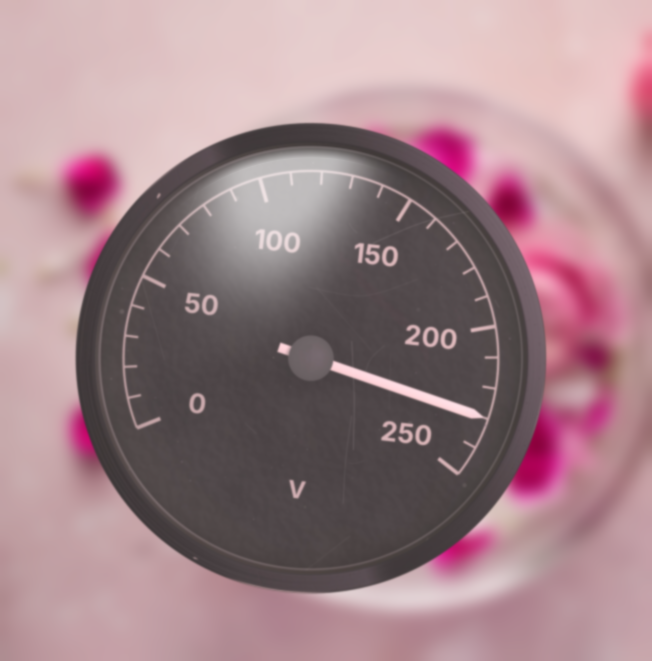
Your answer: **230** V
